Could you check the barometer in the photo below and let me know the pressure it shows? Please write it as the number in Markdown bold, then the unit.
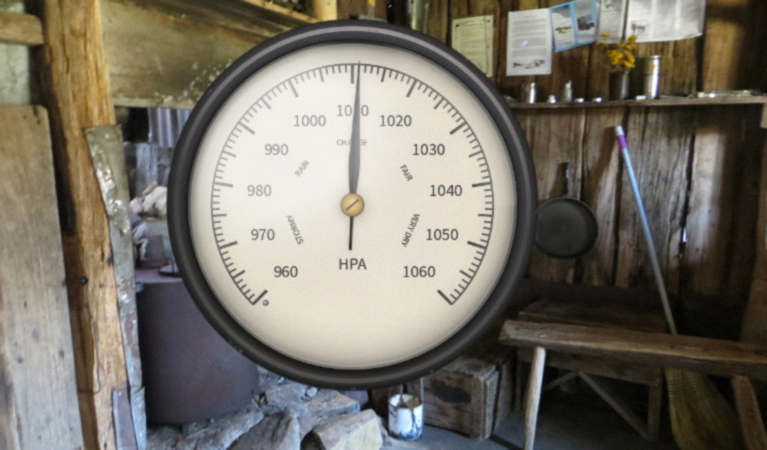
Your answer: **1011** hPa
